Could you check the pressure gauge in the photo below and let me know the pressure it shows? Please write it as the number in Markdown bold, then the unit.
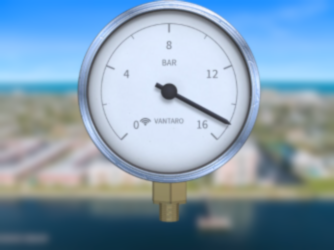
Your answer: **15** bar
